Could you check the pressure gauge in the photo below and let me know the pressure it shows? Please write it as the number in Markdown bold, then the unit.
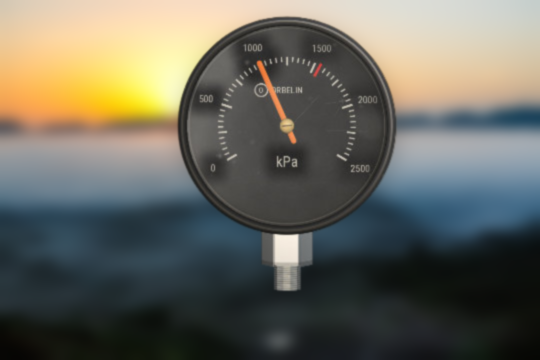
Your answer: **1000** kPa
